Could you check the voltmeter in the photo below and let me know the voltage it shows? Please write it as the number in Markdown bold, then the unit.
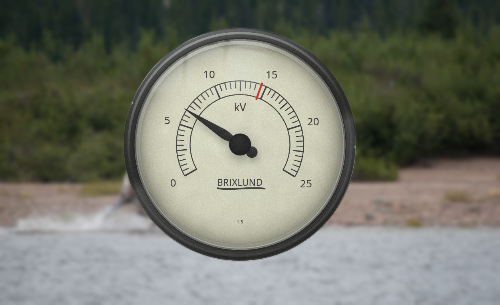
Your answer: **6.5** kV
